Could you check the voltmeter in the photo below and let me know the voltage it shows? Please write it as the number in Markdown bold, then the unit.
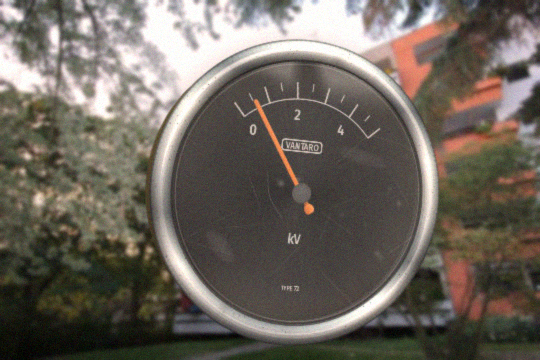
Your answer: **0.5** kV
